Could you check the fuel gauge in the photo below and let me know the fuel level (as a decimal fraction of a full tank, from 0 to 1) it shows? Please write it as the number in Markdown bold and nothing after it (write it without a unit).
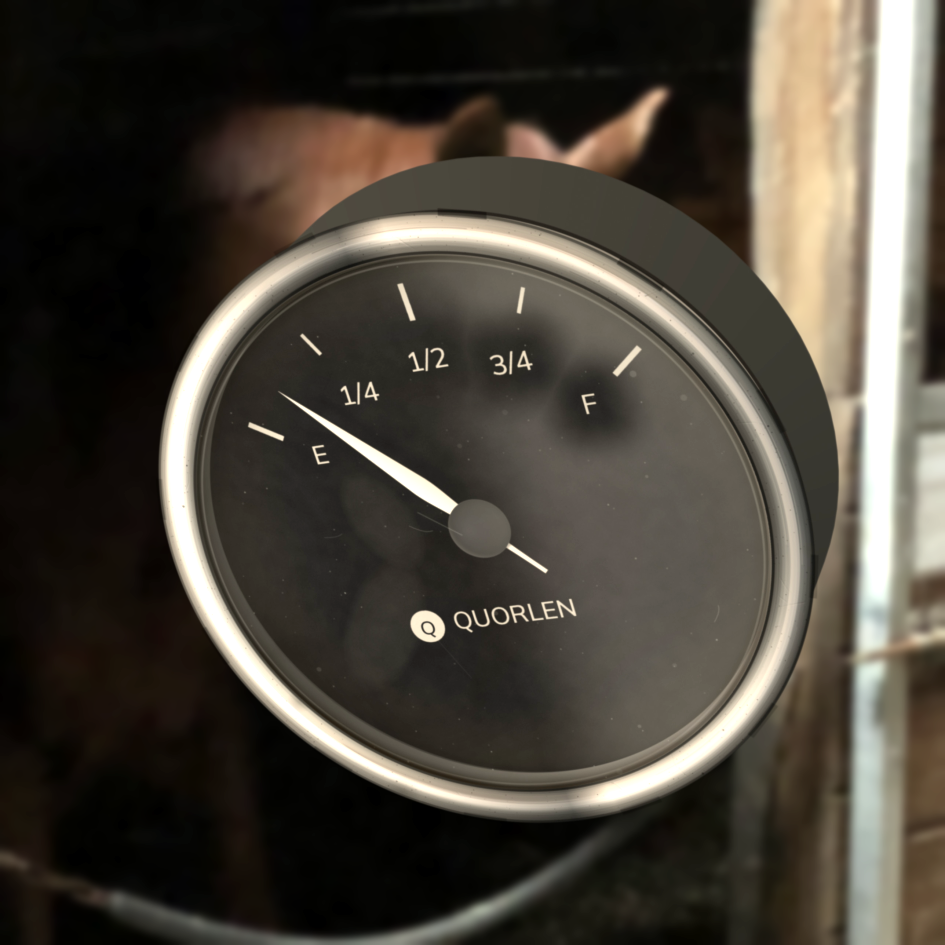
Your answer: **0.125**
